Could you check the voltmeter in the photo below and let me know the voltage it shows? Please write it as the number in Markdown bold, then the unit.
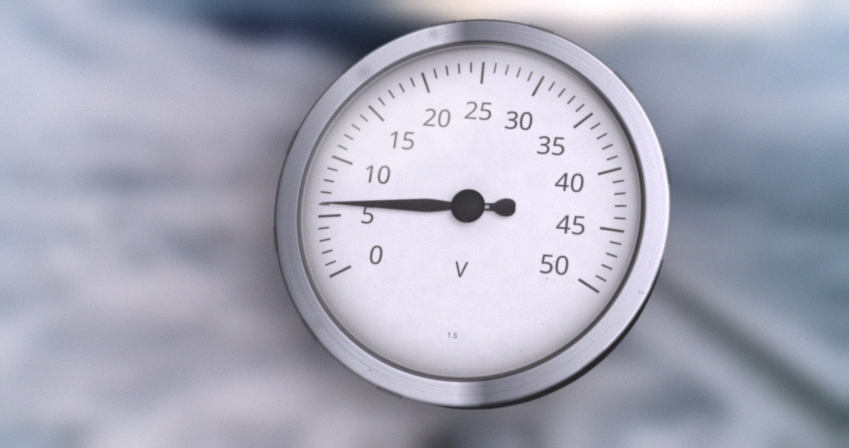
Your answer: **6** V
